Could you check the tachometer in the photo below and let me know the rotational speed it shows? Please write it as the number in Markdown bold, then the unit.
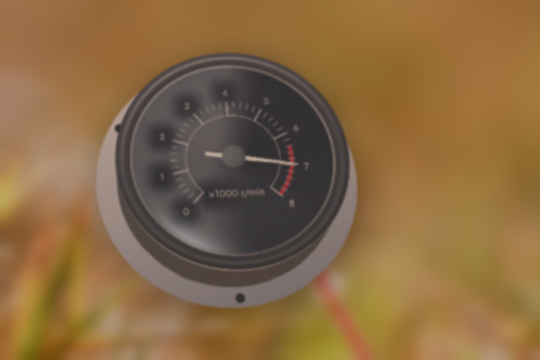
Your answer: **7000** rpm
